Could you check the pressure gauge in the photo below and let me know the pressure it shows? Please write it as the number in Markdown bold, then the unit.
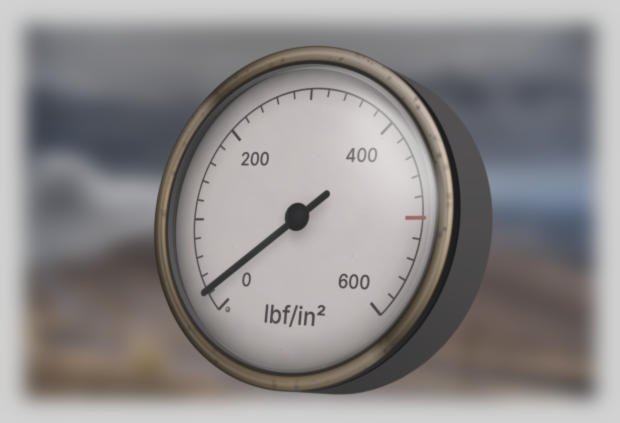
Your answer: **20** psi
